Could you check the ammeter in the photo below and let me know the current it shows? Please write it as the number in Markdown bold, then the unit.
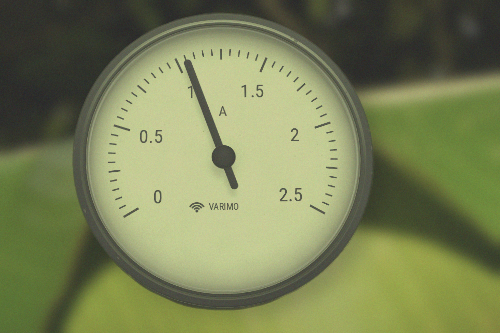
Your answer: **1.05** A
